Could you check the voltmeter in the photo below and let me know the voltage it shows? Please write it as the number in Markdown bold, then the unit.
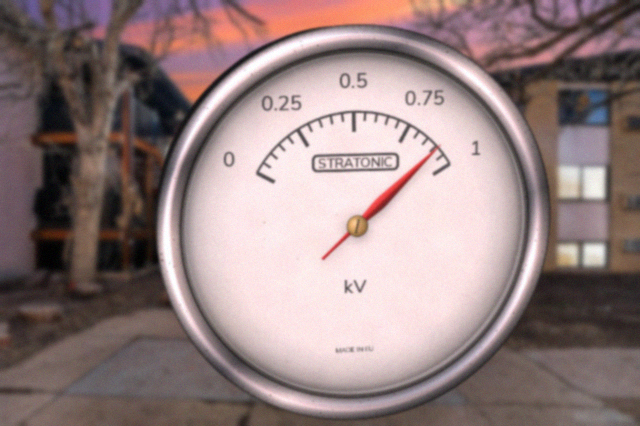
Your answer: **0.9** kV
